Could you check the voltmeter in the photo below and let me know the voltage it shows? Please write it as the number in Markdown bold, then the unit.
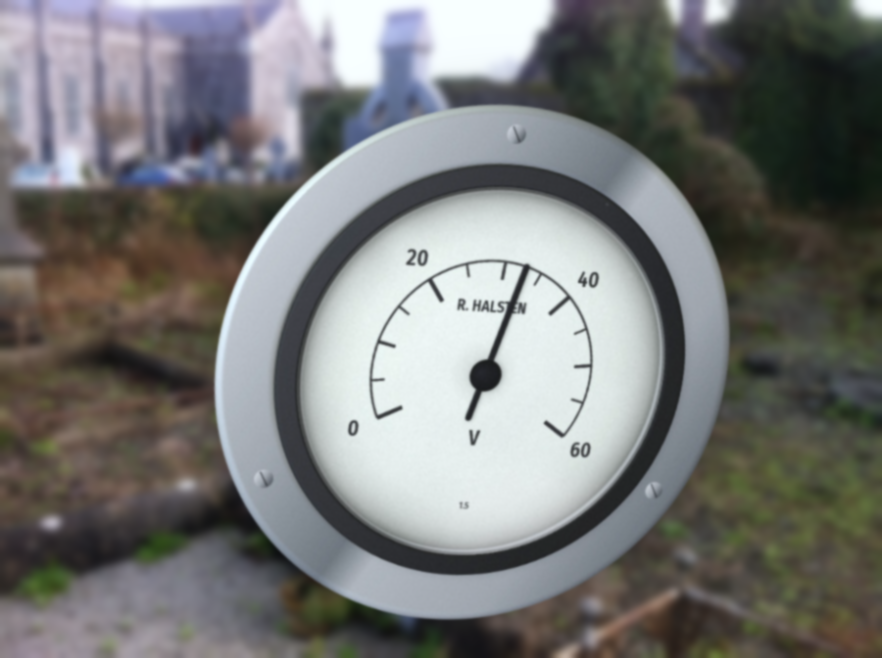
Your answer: **32.5** V
